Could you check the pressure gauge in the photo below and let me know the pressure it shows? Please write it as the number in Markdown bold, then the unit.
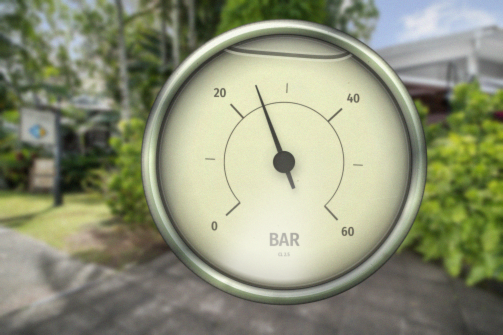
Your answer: **25** bar
